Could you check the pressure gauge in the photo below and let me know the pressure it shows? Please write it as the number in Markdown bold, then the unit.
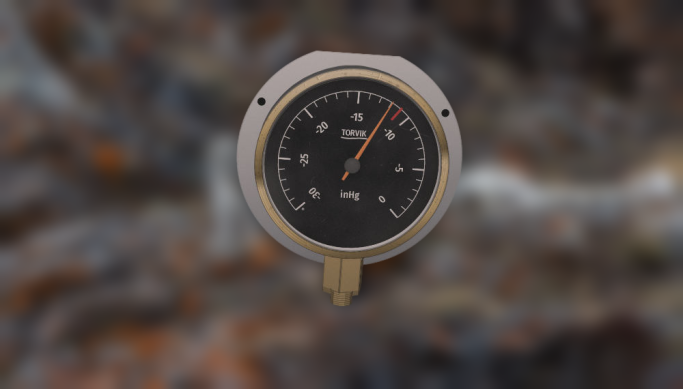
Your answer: **-12** inHg
